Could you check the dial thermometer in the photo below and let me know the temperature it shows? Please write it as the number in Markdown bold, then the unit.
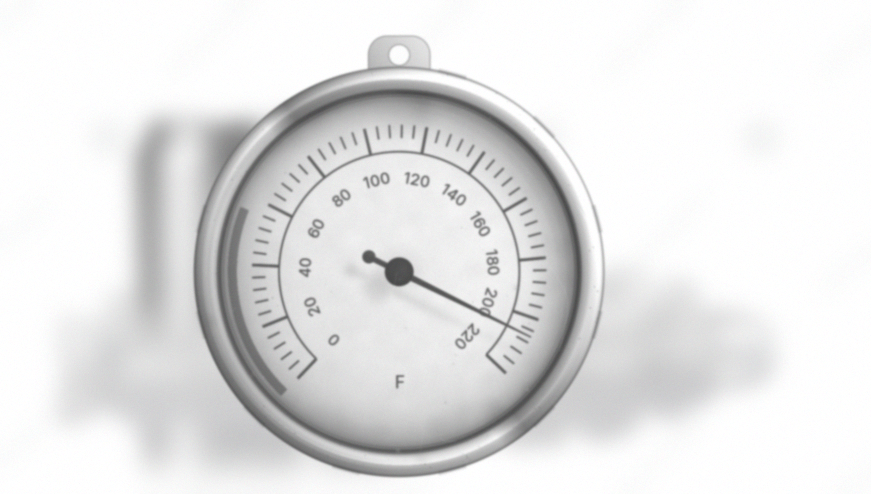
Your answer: **206** °F
